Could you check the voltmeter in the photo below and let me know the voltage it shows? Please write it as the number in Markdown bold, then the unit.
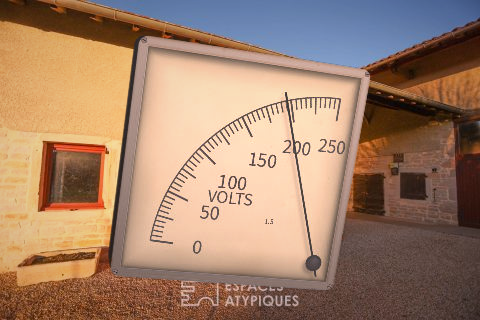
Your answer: **195** V
